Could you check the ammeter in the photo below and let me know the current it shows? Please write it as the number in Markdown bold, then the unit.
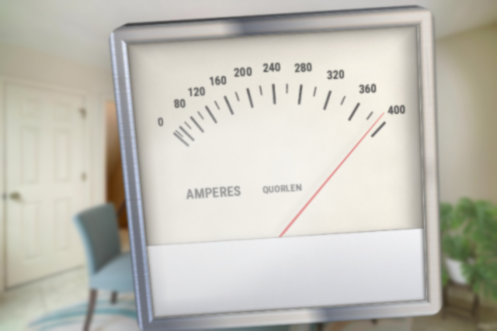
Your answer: **390** A
